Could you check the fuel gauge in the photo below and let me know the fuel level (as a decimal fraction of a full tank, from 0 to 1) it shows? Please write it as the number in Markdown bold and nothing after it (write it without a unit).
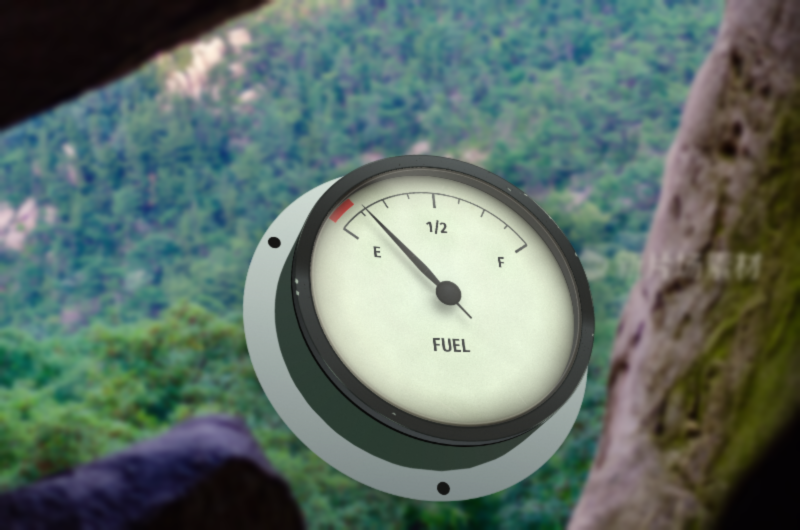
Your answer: **0.125**
